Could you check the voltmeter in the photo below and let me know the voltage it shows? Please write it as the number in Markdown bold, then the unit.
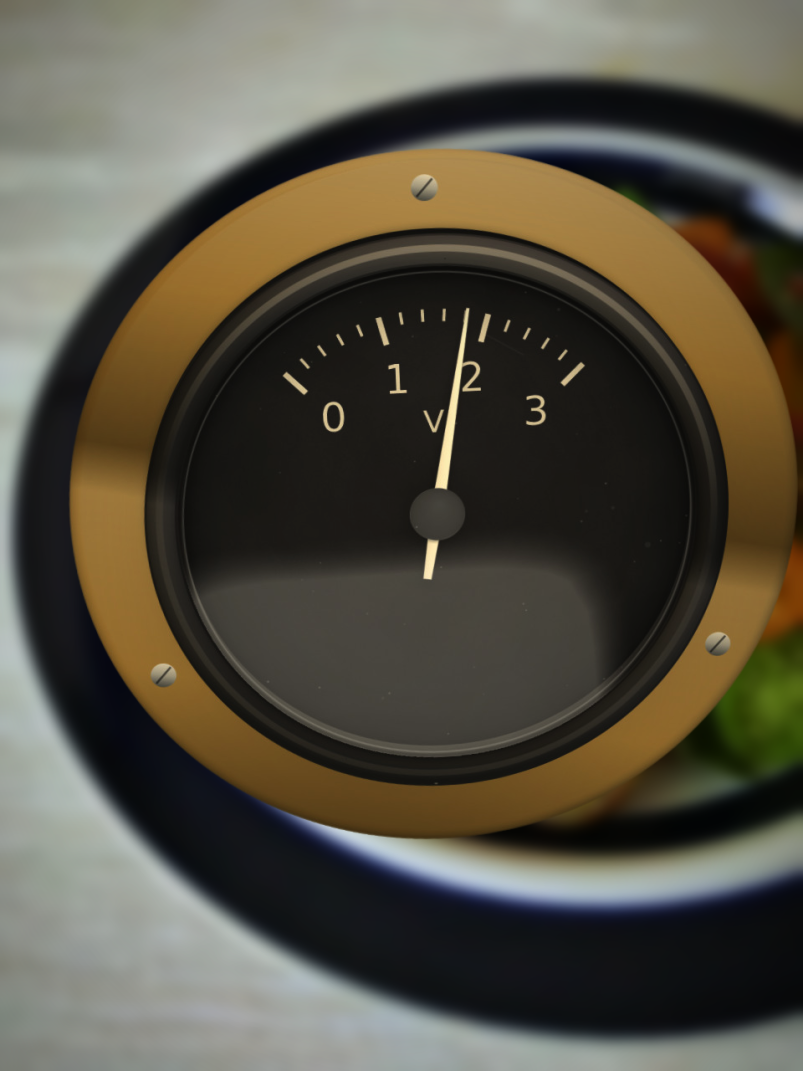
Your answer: **1.8** V
